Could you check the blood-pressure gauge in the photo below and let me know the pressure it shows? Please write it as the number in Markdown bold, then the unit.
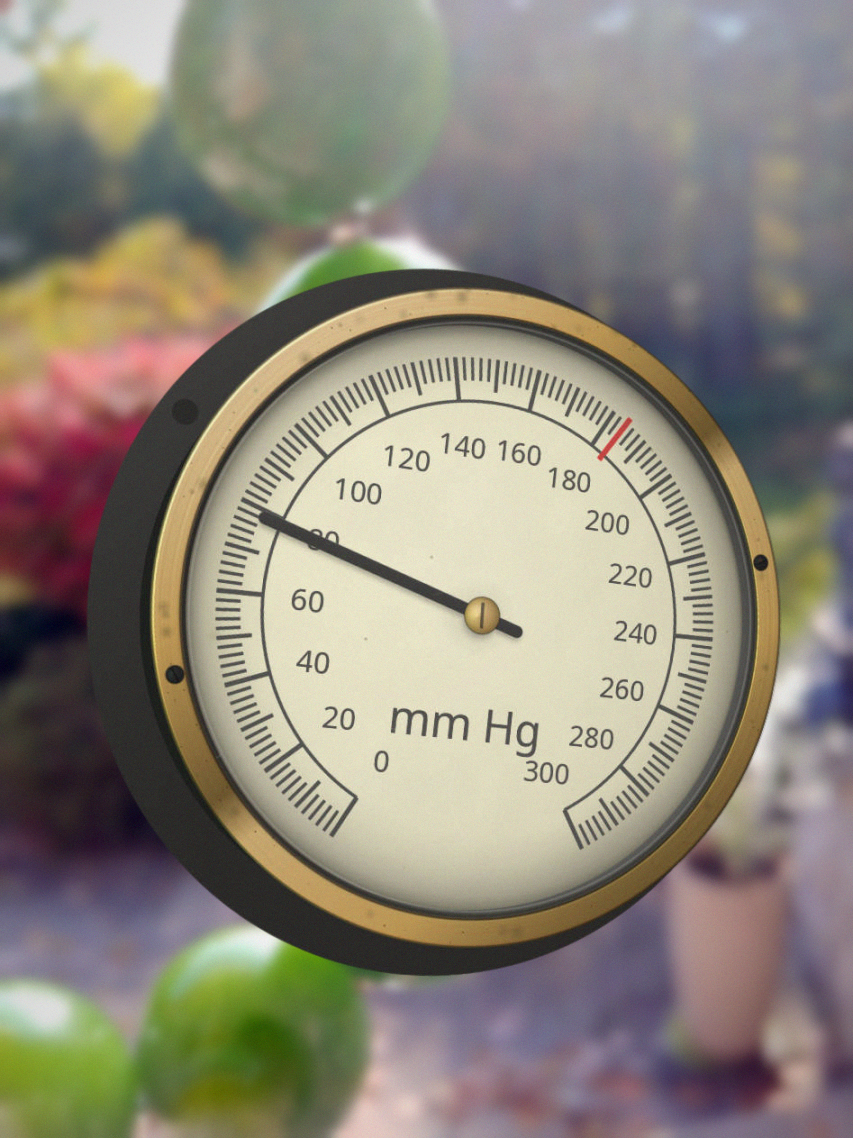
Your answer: **78** mmHg
